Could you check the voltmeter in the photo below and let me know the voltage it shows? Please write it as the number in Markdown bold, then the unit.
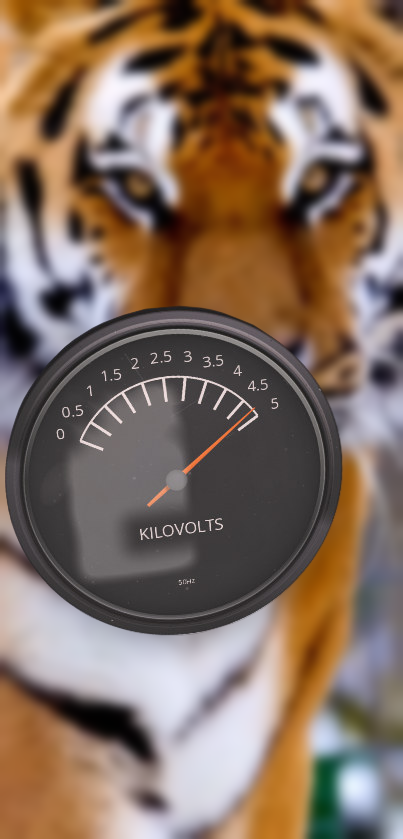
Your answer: **4.75** kV
